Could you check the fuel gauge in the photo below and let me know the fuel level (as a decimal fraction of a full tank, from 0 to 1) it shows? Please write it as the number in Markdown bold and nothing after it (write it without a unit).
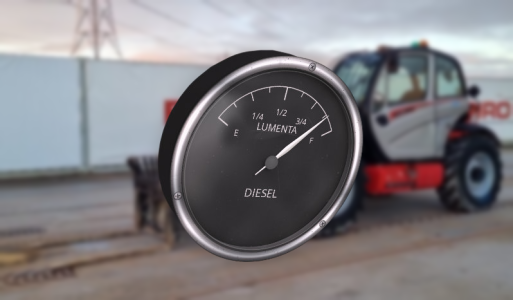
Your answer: **0.875**
